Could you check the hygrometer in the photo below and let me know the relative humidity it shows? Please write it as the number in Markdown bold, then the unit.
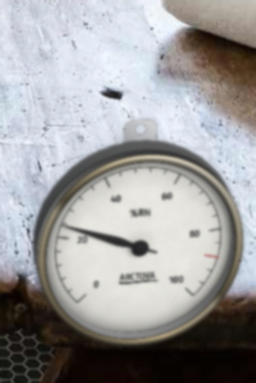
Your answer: **24** %
